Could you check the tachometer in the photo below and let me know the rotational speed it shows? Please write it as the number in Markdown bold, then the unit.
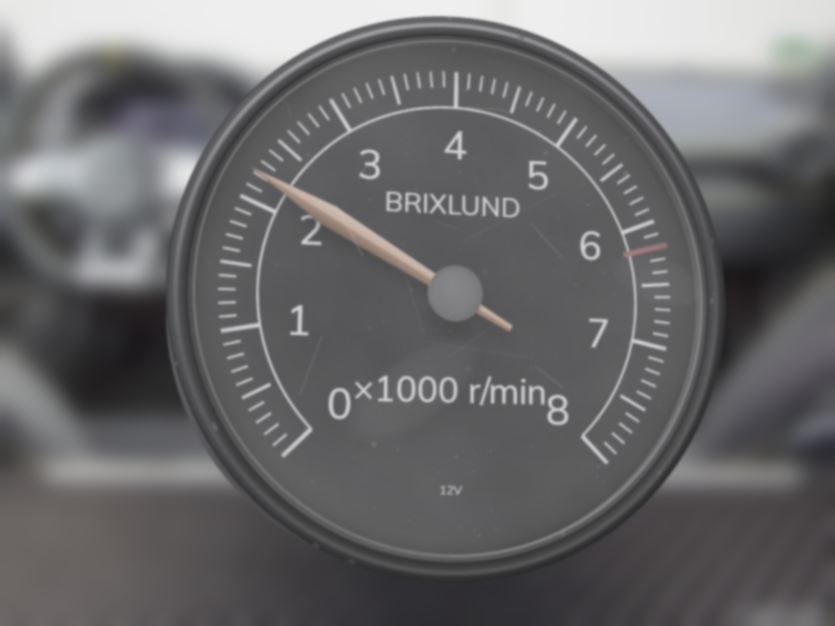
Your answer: **2200** rpm
